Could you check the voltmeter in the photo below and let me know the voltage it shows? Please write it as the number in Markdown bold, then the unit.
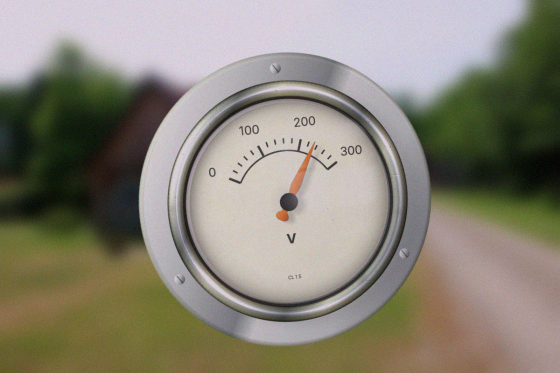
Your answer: **230** V
